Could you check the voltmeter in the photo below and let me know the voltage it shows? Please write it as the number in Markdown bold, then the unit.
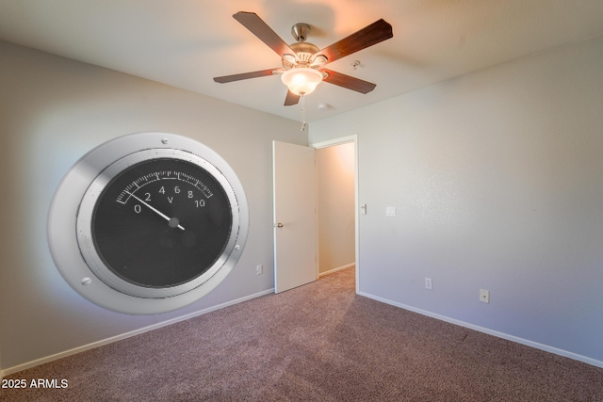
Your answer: **1** V
